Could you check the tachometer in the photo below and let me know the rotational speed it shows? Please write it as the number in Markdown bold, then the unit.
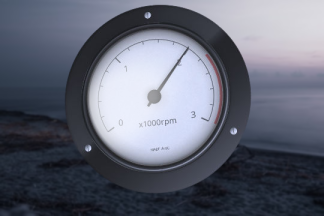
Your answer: **2000** rpm
